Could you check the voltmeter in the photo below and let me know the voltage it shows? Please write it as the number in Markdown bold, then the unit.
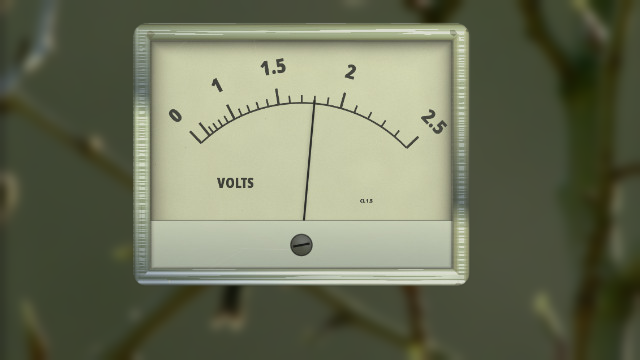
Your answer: **1.8** V
